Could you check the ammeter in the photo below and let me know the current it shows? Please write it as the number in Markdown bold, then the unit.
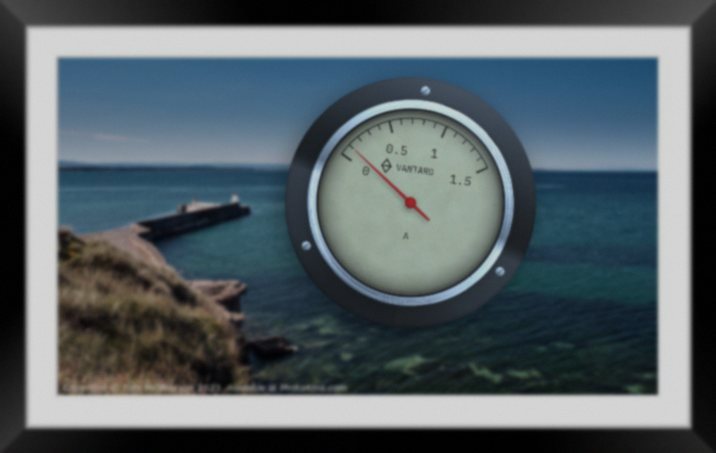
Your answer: **0.1** A
